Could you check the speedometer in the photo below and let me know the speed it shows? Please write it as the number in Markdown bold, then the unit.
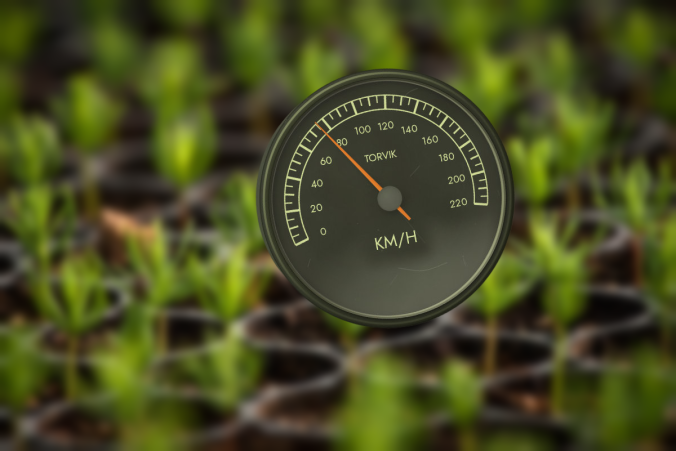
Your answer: **75** km/h
